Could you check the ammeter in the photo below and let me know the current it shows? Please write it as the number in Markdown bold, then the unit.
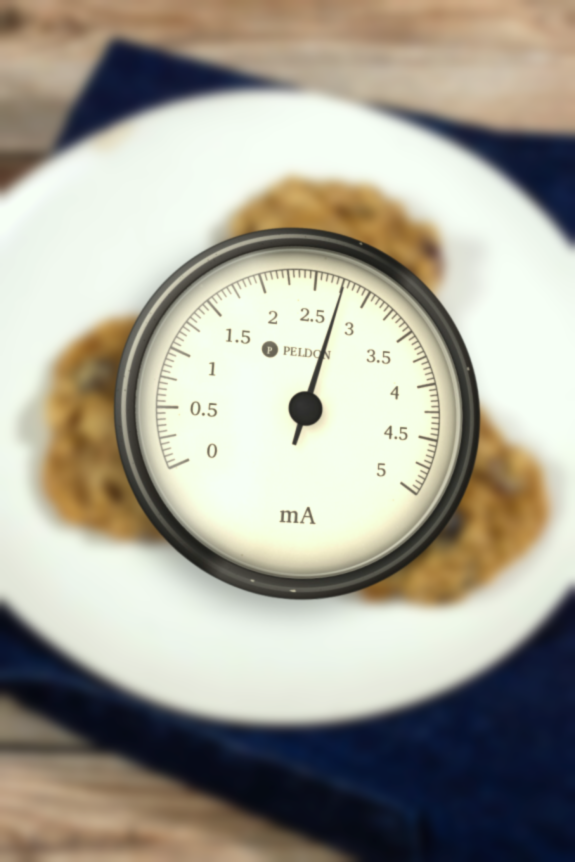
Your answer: **2.75** mA
